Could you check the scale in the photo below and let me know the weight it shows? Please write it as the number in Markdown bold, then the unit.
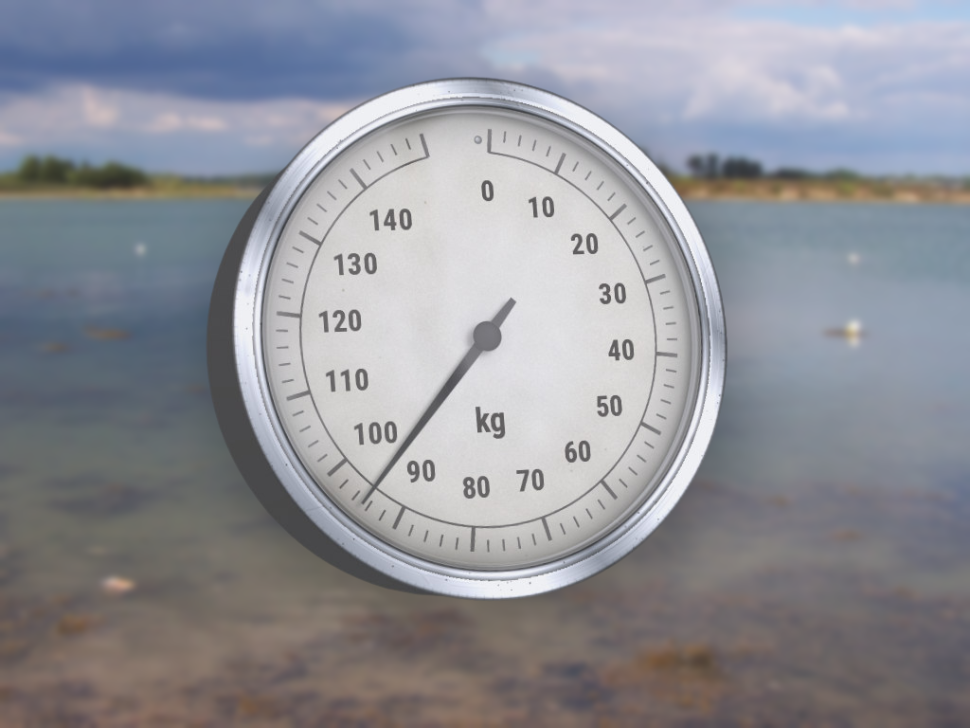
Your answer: **95** kg
